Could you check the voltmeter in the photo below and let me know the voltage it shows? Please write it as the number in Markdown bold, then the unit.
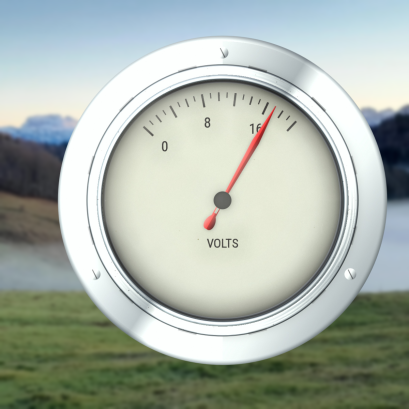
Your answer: **17** V
